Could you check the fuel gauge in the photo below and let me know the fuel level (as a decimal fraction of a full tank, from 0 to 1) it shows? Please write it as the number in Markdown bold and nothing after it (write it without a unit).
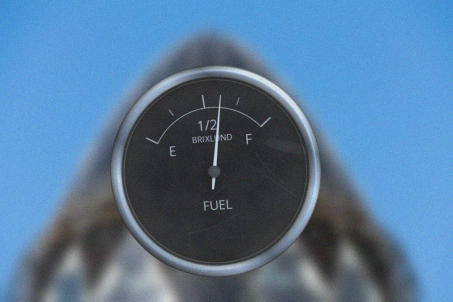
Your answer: **0.625**
